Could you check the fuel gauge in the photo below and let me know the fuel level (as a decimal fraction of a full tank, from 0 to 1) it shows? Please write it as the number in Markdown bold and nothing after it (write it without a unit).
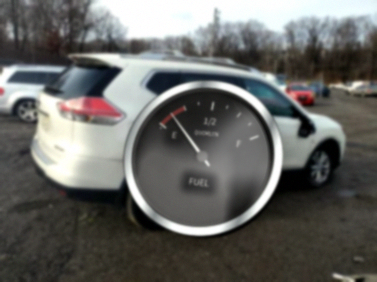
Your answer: **0.125**
